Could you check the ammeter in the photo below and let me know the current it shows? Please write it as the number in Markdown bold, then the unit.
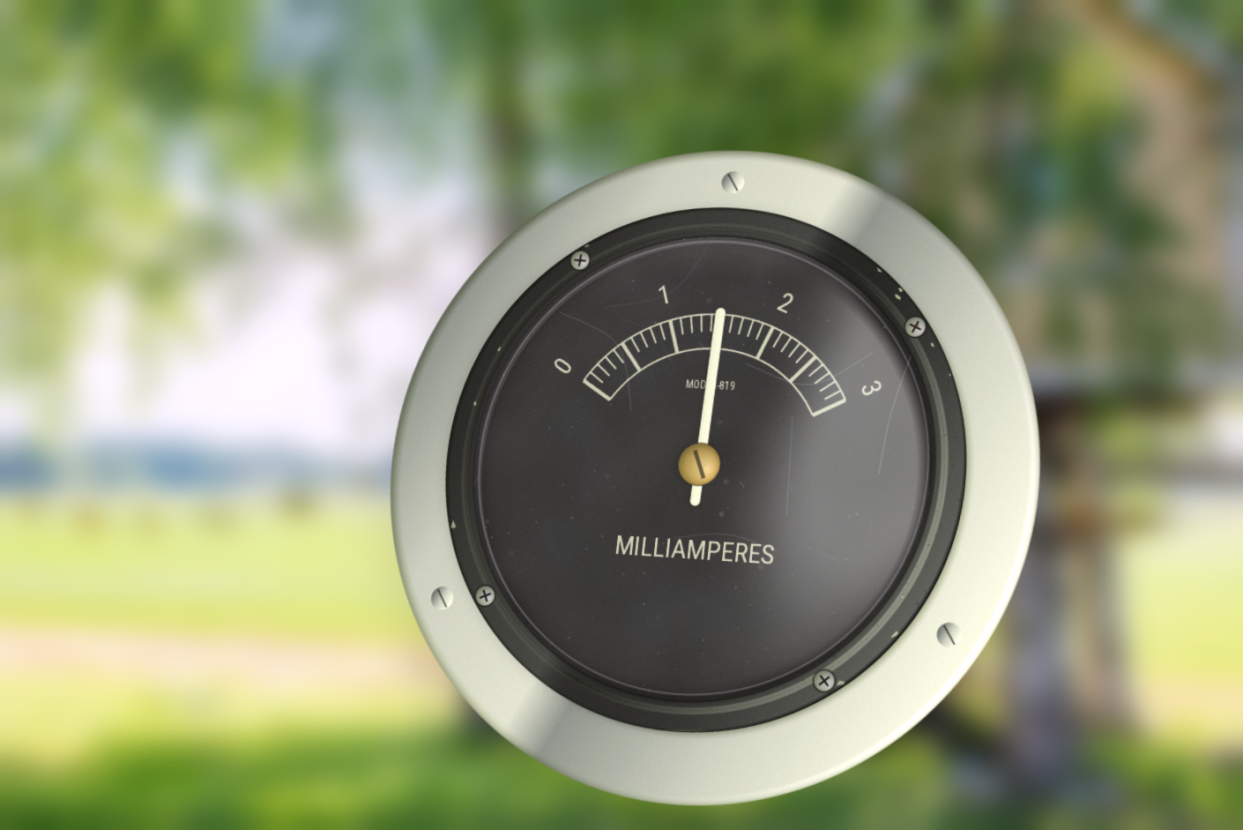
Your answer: **1.5** mA
